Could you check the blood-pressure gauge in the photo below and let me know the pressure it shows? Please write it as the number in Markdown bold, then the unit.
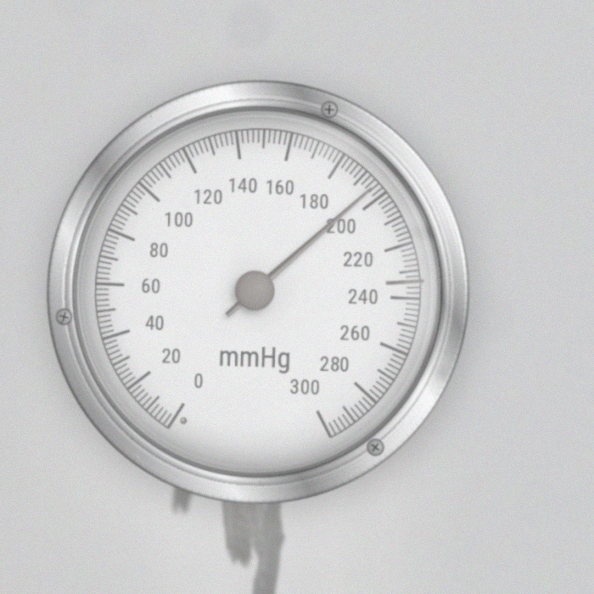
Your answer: **196** mmHg
